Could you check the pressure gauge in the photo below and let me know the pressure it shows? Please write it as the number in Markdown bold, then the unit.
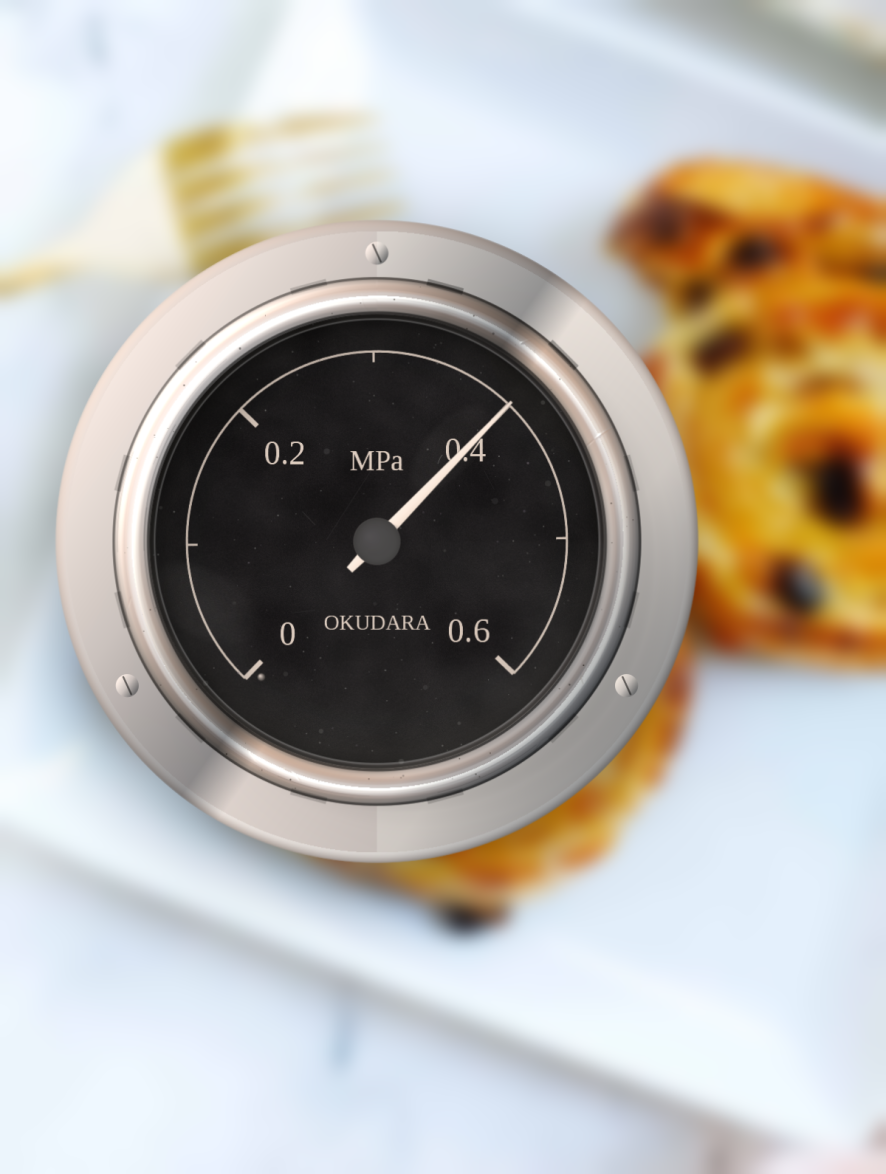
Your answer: **0.4** MPa
